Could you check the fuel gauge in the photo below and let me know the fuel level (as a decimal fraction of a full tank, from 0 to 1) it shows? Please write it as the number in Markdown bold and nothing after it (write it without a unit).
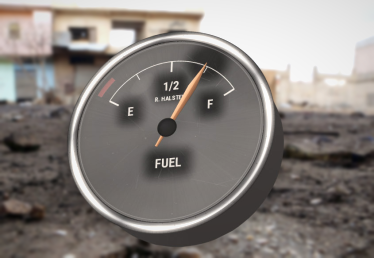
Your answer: **0.75**
